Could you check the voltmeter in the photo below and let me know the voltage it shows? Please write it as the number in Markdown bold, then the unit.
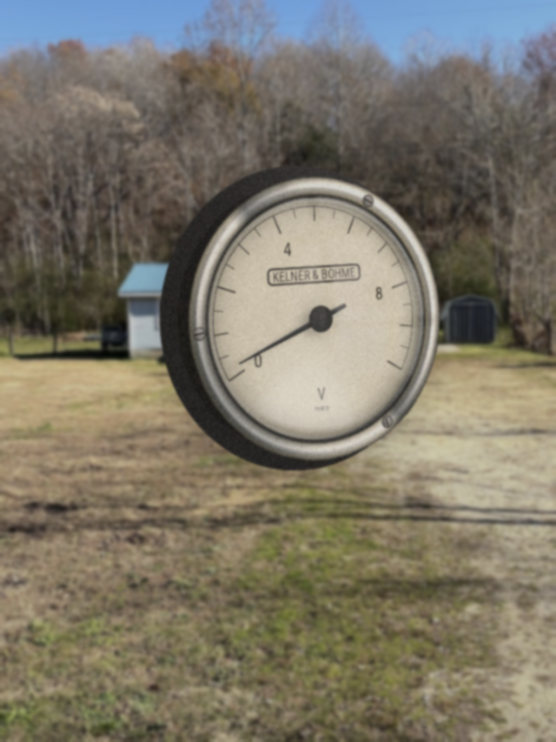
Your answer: **0.25** V
